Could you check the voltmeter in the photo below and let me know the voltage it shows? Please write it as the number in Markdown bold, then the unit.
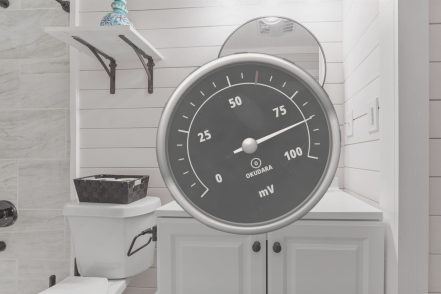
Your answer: **85** mV
